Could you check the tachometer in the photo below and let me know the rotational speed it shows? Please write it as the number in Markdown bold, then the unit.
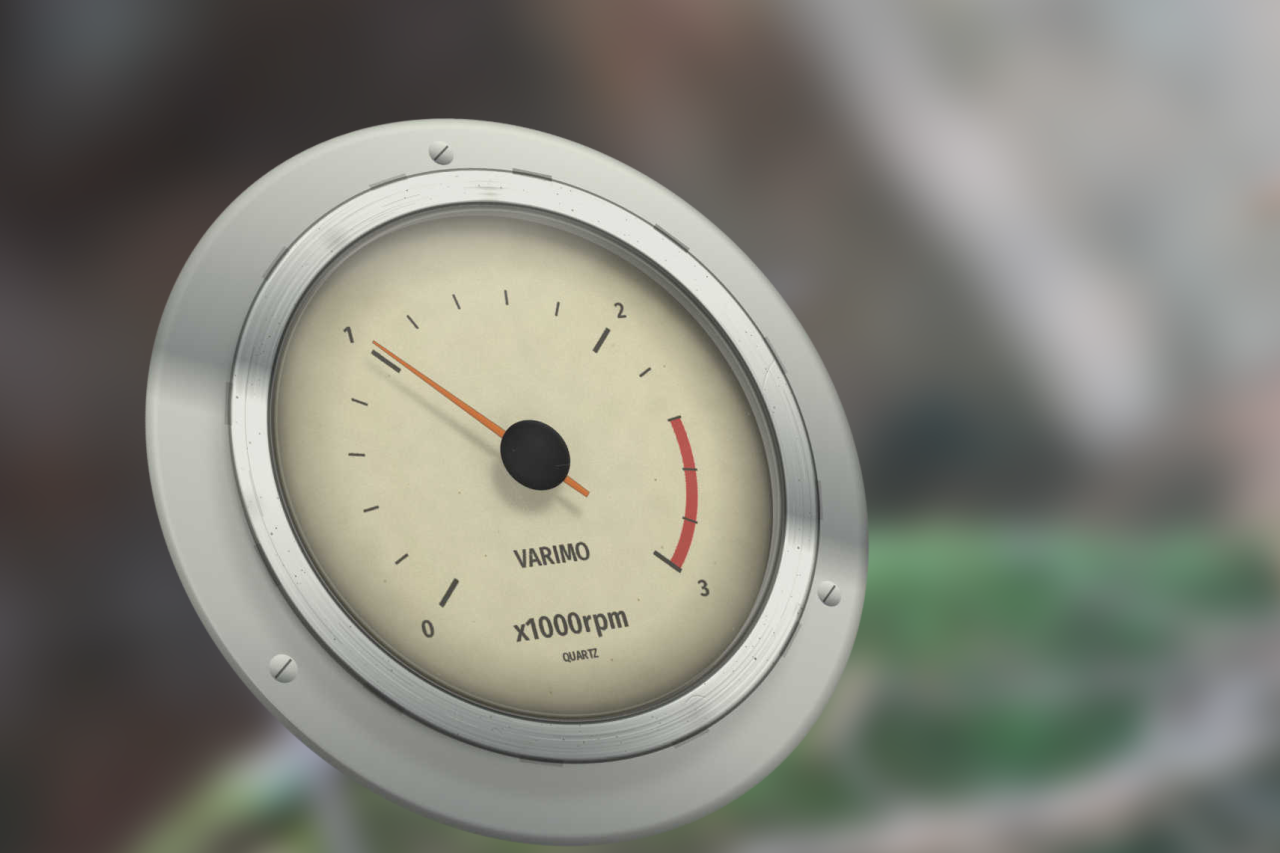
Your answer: **1000** rpm
